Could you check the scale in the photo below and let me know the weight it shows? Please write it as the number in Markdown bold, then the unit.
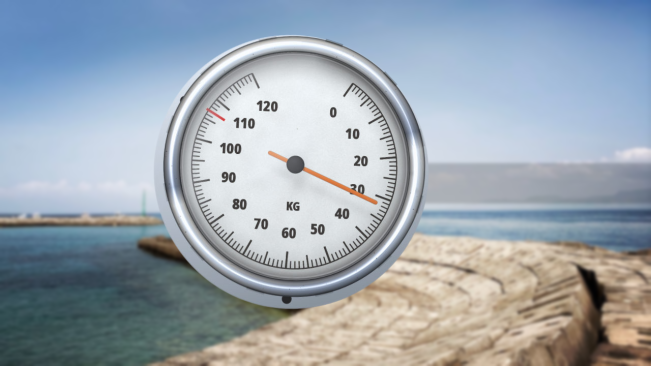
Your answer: **32** kg
